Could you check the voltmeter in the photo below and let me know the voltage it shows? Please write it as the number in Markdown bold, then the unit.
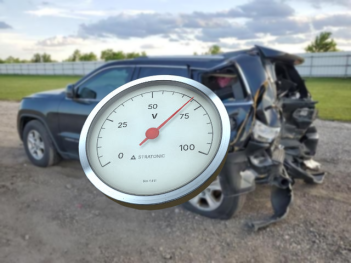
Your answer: **70** V
